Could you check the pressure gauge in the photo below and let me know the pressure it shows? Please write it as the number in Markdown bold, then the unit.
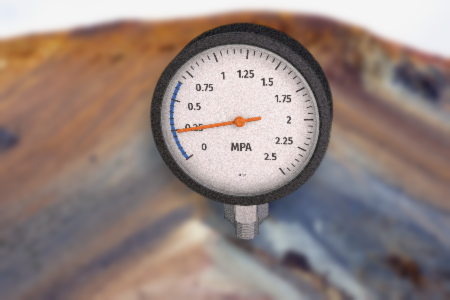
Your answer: **0.25** MPa
